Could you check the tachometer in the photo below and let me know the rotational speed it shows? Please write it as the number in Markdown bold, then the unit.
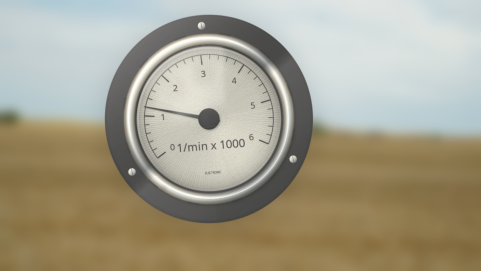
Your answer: **1200** rpm
